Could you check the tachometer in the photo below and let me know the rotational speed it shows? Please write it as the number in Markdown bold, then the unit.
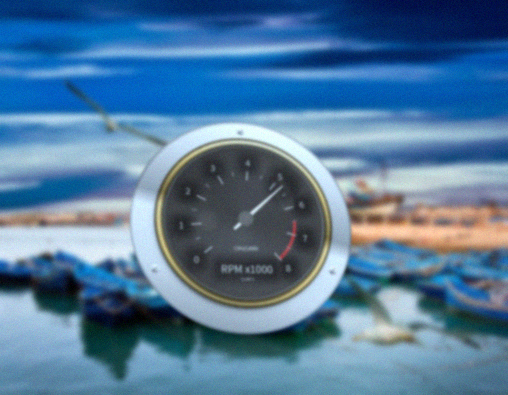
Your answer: **5250** rpm
